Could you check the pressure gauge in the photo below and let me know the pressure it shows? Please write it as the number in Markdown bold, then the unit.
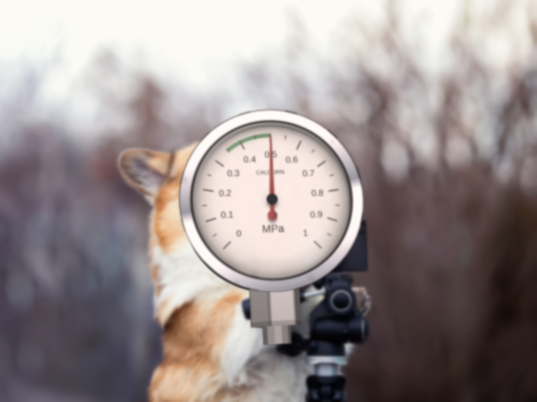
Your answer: **0.5** MPa
